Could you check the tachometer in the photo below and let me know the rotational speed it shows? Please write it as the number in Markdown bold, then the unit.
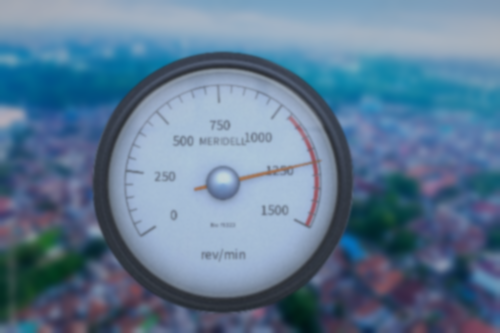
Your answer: **1250** rpm
